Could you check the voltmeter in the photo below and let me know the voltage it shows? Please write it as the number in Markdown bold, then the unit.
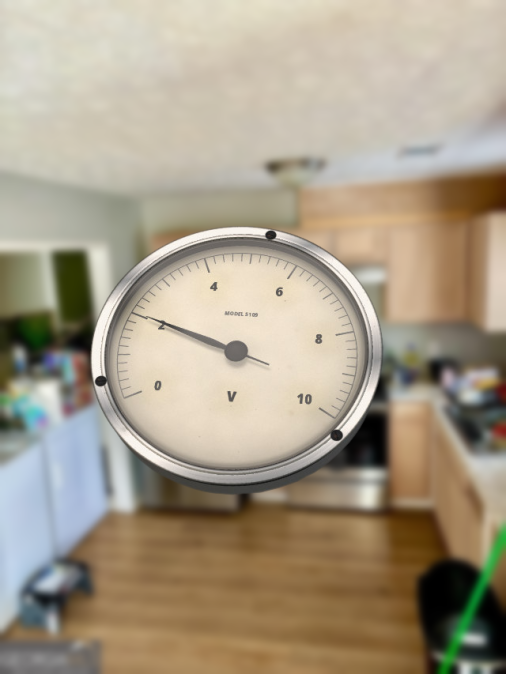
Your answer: **2** V
